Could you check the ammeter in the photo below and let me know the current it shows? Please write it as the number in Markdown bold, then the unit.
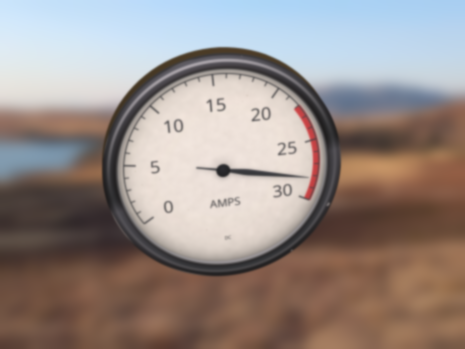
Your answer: **28** A
